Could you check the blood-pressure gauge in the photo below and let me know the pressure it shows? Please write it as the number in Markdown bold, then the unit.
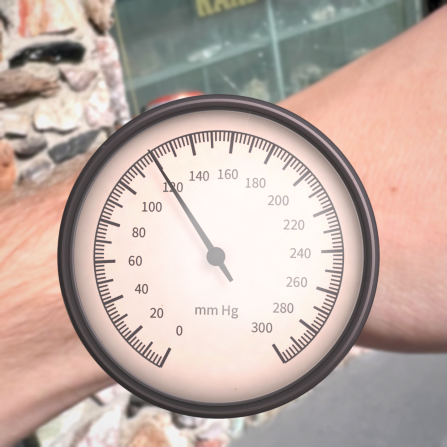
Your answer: **120** mmHg
